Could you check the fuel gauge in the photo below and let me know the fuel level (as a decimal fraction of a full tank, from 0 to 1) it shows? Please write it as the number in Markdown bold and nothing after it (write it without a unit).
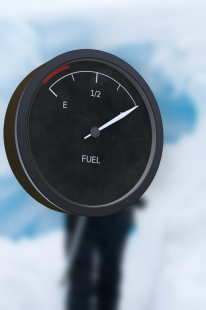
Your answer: **1**
